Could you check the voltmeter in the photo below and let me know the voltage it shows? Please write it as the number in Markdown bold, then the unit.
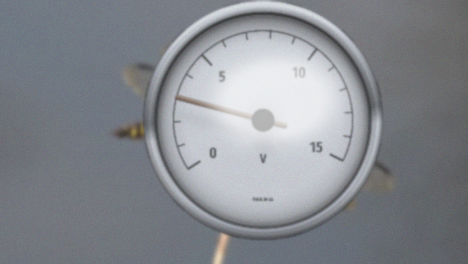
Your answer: **3** V
